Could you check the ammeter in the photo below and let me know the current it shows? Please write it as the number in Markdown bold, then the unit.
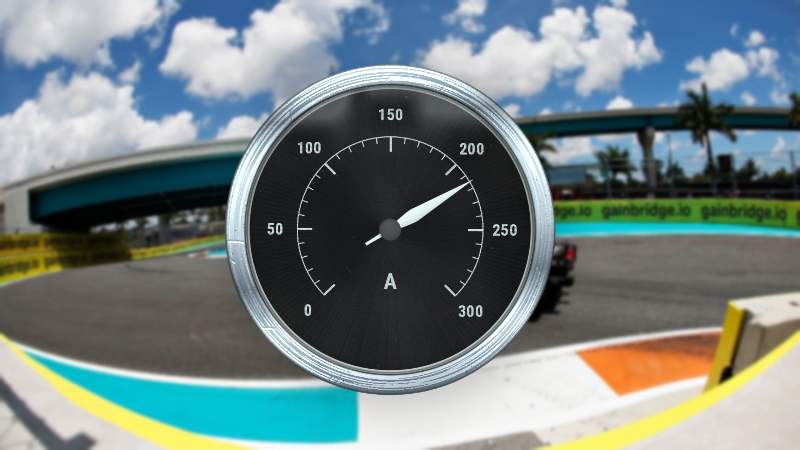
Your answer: **215** A
